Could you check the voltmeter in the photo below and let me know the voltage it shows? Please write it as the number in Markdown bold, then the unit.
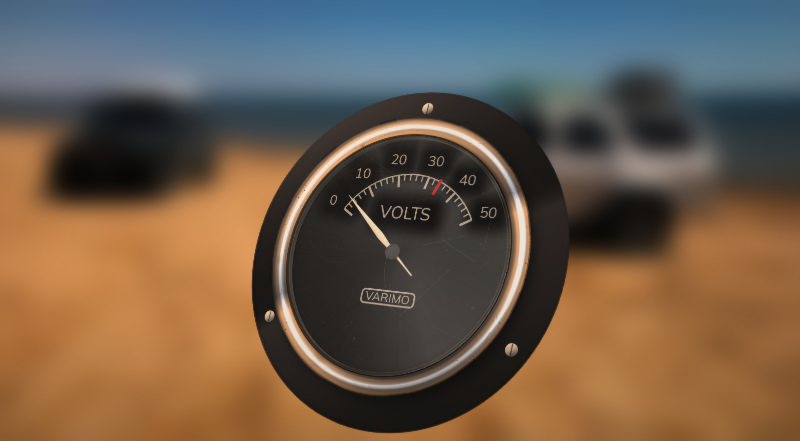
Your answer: **4** V
